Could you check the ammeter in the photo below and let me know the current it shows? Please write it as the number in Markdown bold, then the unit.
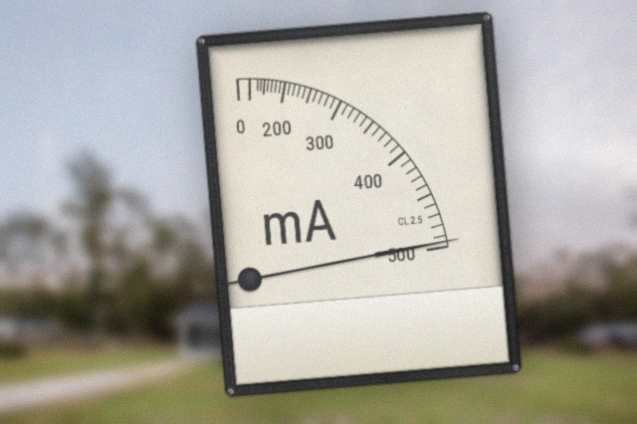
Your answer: **495** mA
